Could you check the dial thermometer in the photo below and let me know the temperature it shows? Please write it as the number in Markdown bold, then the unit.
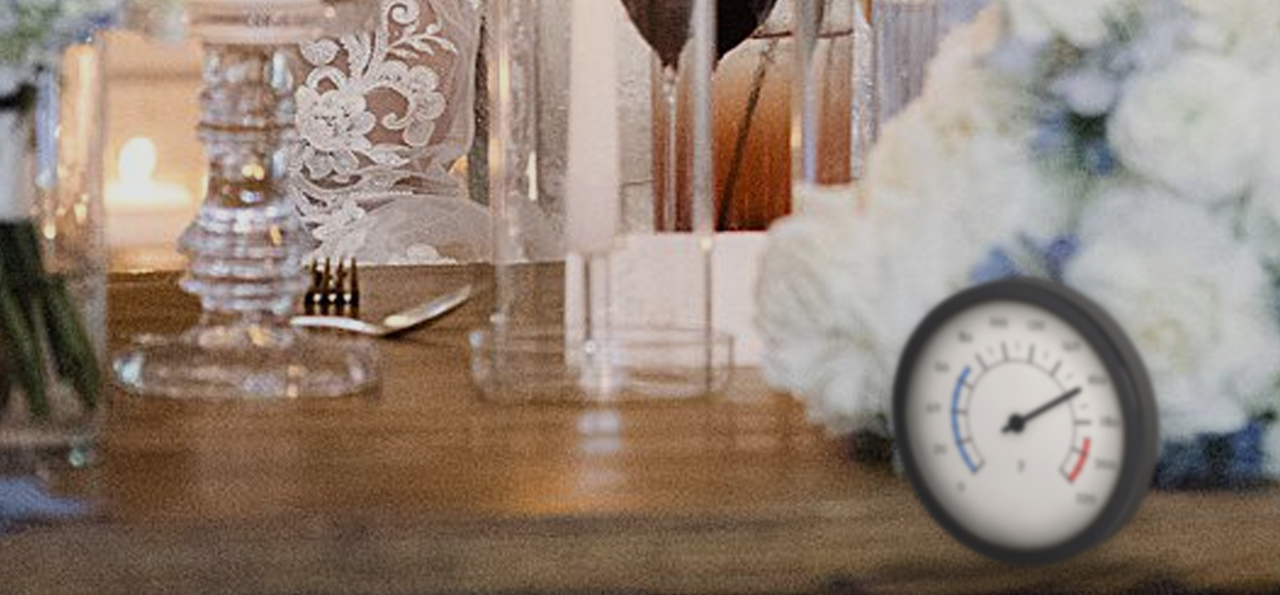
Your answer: **160** °F
